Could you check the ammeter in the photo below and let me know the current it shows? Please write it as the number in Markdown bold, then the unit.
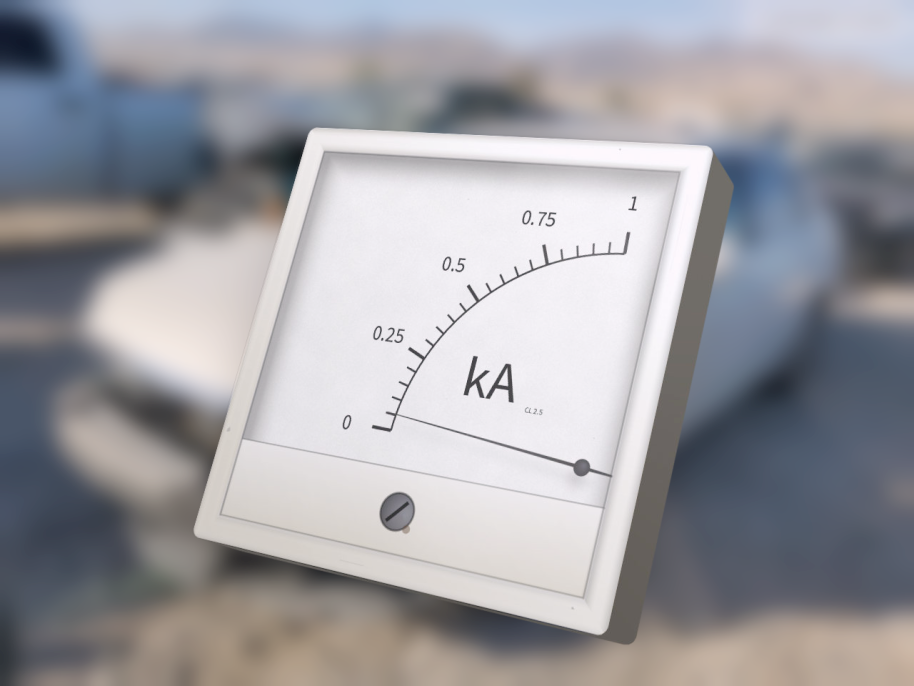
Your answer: **0.05** kA
